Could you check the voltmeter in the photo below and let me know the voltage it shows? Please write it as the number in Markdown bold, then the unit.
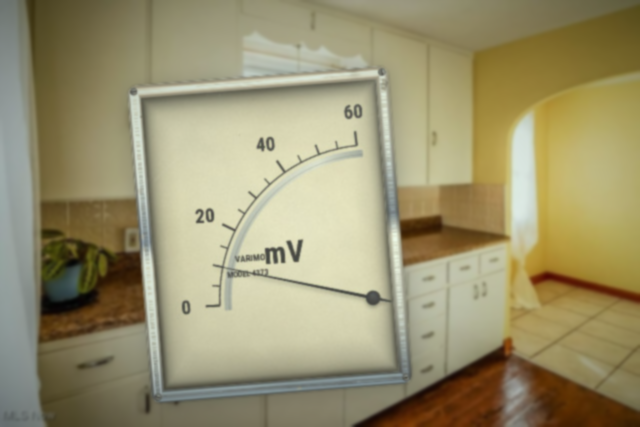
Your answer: **10** mV
